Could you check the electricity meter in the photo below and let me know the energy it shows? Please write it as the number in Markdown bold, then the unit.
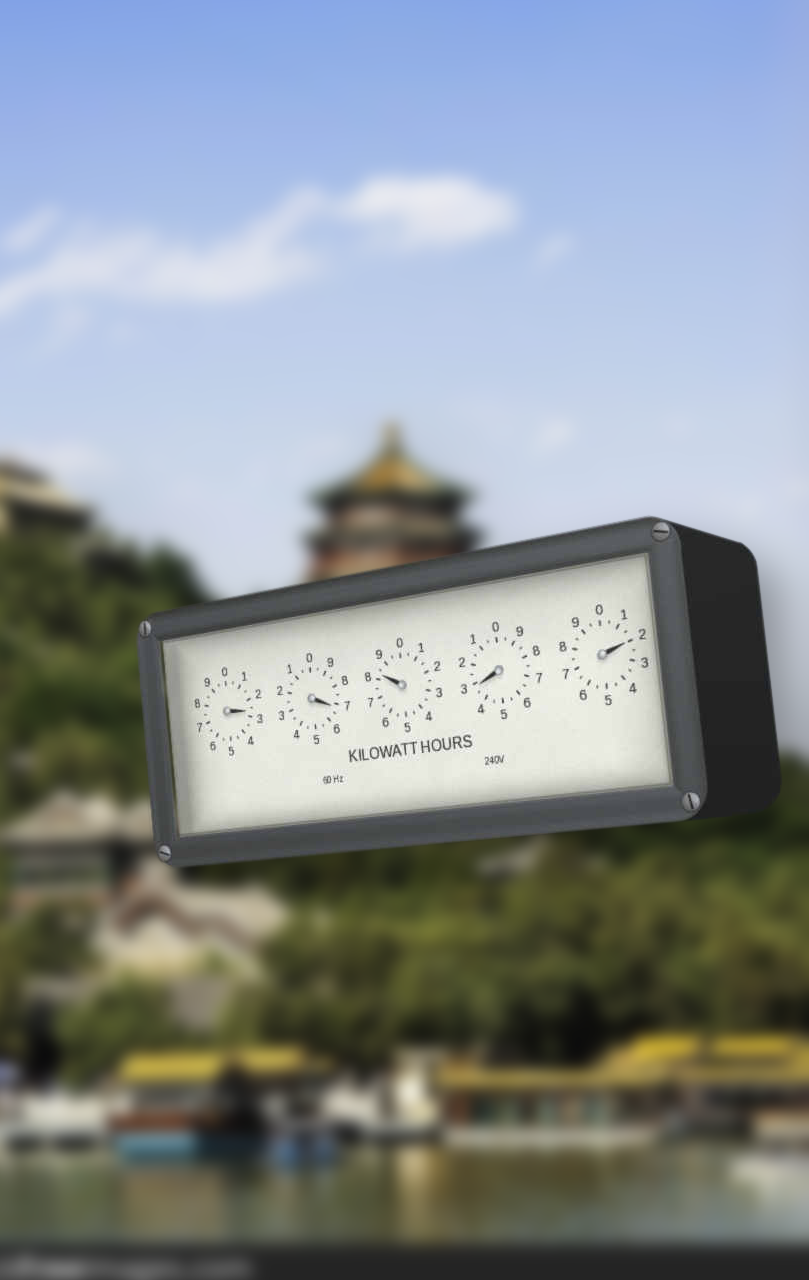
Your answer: **26832** kWh
